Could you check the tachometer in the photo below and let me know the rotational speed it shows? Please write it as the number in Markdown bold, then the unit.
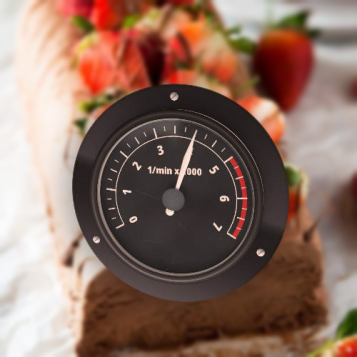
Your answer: **4000** rpm
